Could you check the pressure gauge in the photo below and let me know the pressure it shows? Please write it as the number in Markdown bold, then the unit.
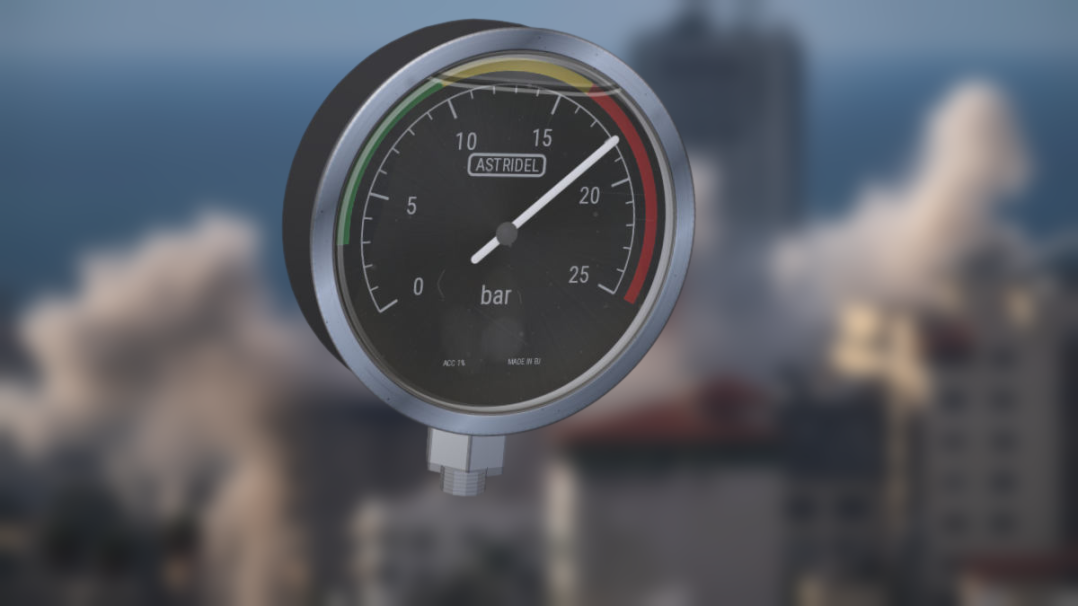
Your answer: **18** bar
